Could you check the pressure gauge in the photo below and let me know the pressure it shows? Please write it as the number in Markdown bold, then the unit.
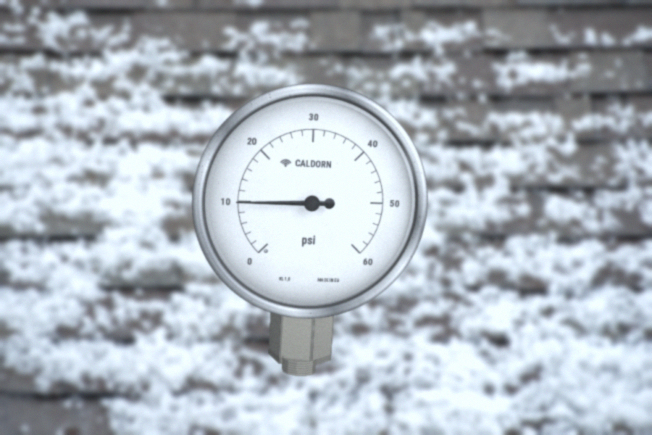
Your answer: **10** psi
